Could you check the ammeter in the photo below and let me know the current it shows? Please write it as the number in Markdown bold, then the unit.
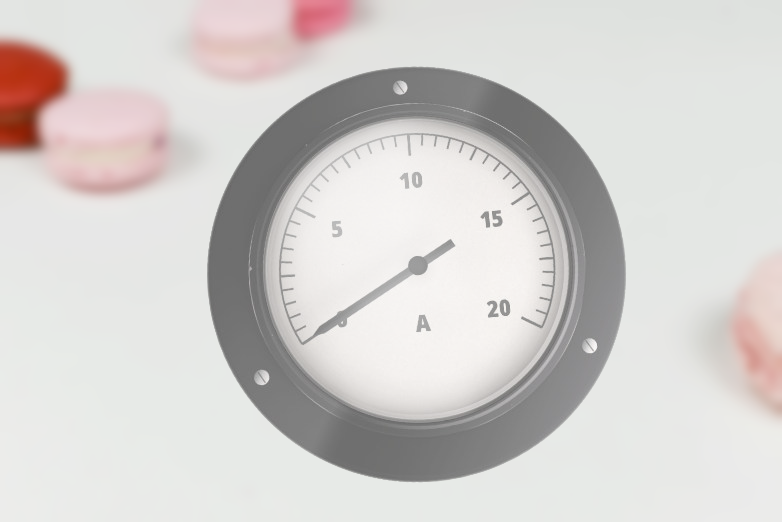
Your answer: **0** A
